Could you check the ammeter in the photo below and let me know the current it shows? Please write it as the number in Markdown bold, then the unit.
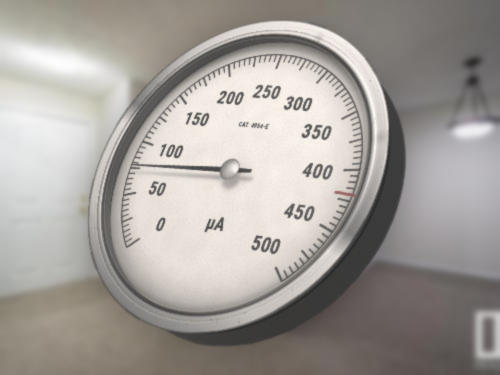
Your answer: **75** µA
